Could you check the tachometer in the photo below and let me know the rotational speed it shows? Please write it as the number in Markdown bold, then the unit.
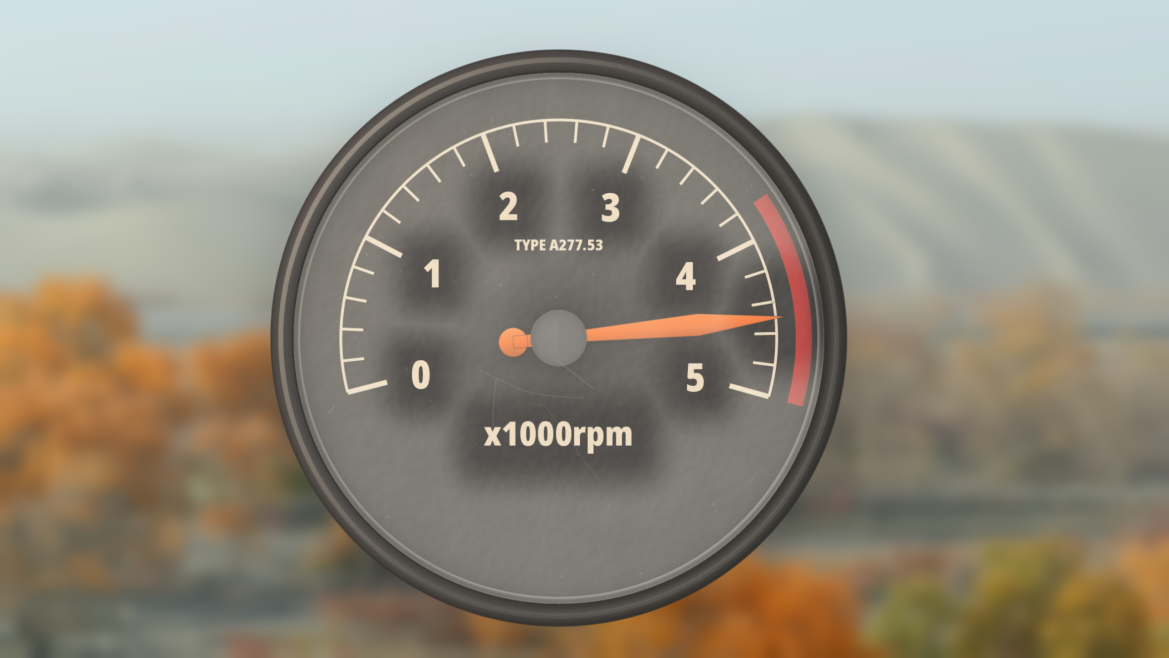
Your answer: **4500** rpm
